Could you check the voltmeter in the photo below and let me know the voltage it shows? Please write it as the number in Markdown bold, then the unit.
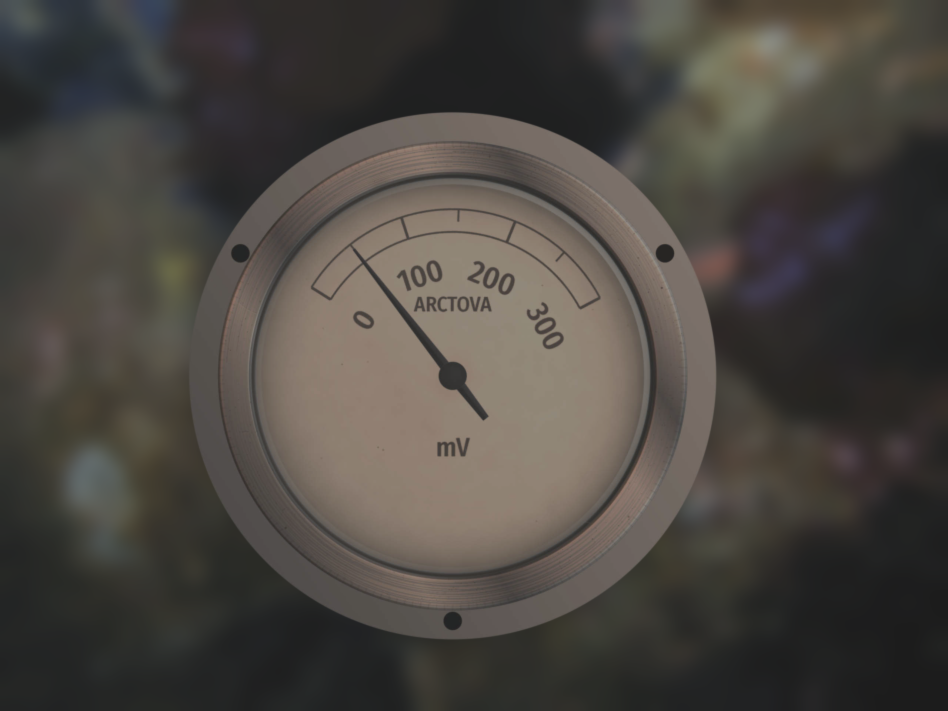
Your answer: **50** mV
